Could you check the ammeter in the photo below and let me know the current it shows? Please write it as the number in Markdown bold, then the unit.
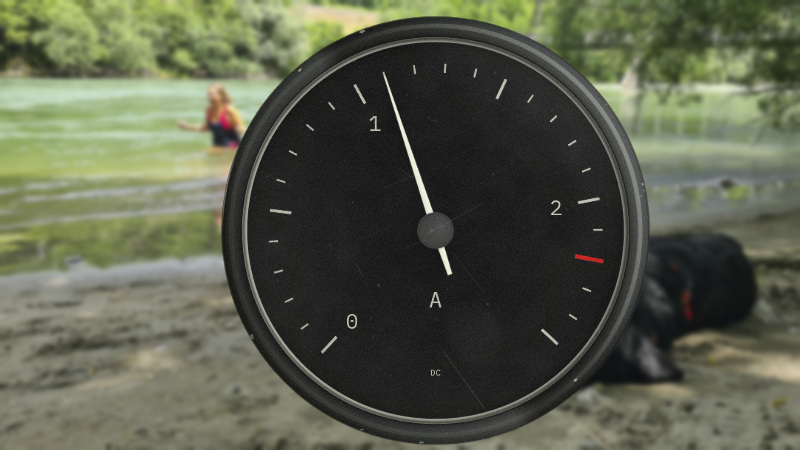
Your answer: **1.1** A
